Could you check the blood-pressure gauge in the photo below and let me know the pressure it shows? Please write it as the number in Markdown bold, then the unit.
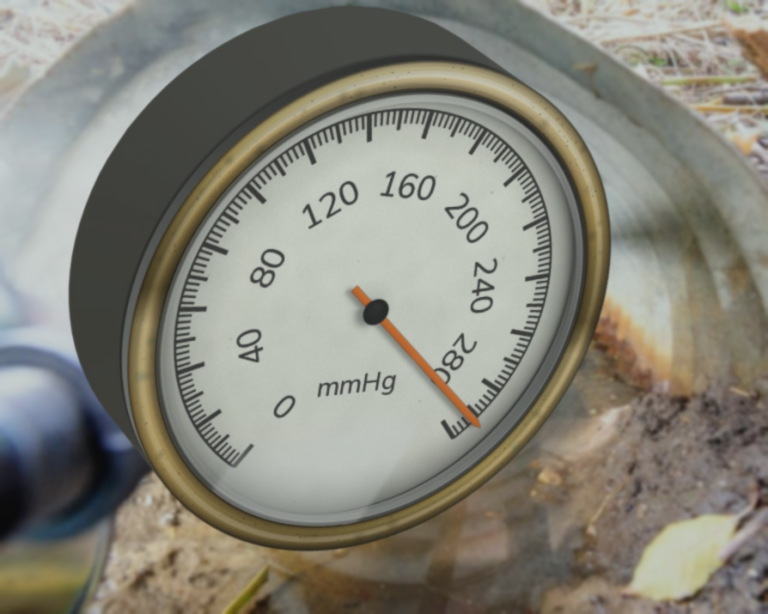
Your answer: **292** mmHg
